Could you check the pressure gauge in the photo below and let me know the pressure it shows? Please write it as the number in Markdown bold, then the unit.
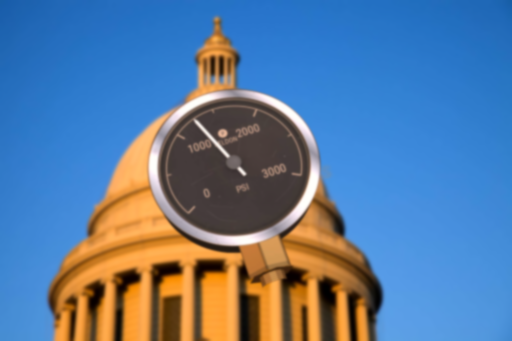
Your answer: **1250** psi
